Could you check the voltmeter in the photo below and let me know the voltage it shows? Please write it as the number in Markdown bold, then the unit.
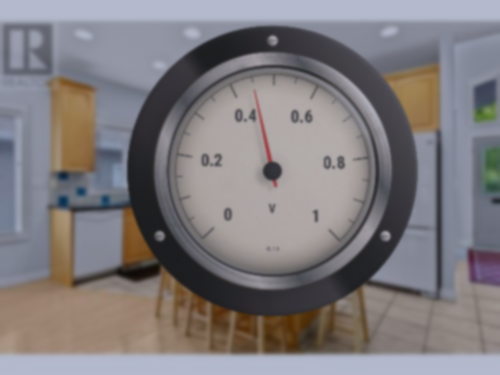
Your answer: **0.45** V
